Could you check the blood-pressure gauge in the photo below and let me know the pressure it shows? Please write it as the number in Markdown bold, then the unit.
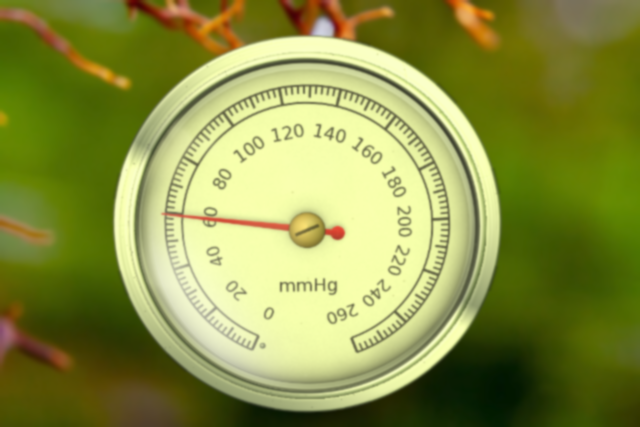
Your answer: **60** mmHg
